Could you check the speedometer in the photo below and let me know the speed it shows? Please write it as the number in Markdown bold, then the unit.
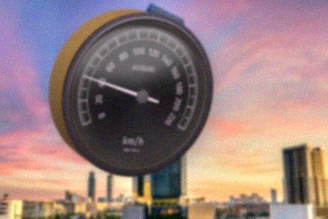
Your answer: **40** km/h
